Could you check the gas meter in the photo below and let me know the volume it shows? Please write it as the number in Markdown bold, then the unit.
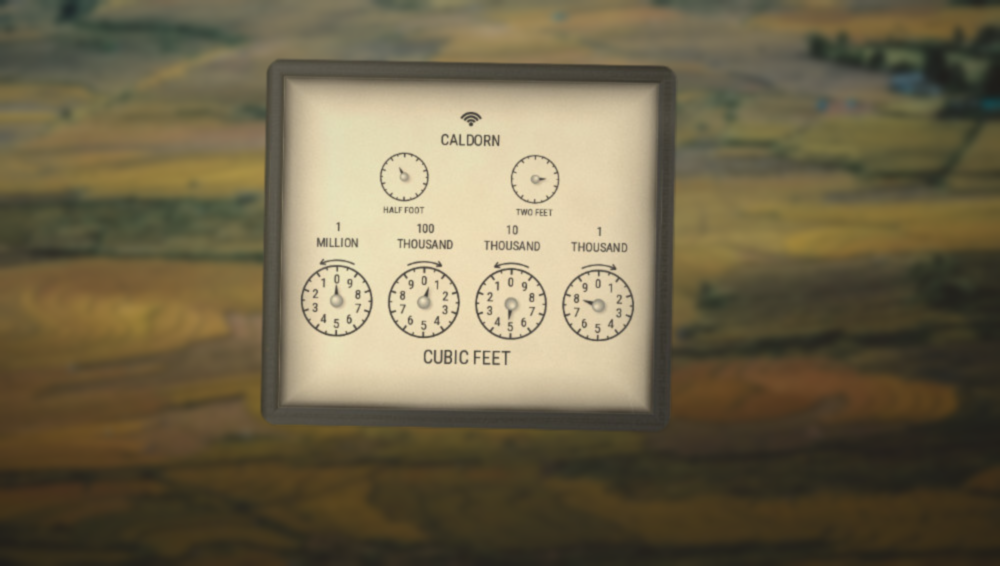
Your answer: **4800** ft³
